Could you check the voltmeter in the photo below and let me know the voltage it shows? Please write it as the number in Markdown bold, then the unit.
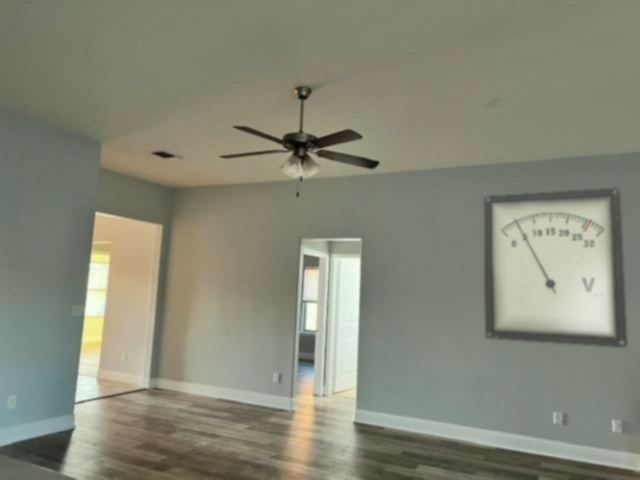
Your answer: **5** V
